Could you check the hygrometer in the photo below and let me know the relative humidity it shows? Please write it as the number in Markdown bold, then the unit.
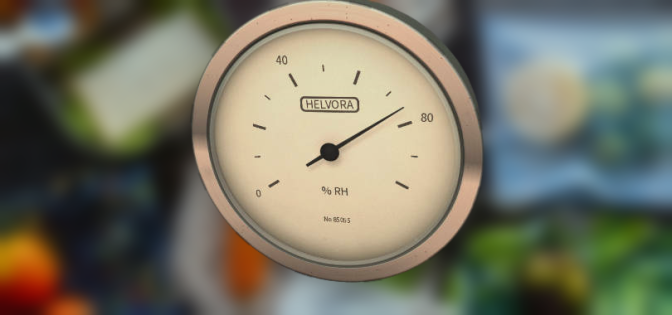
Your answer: **75** %
